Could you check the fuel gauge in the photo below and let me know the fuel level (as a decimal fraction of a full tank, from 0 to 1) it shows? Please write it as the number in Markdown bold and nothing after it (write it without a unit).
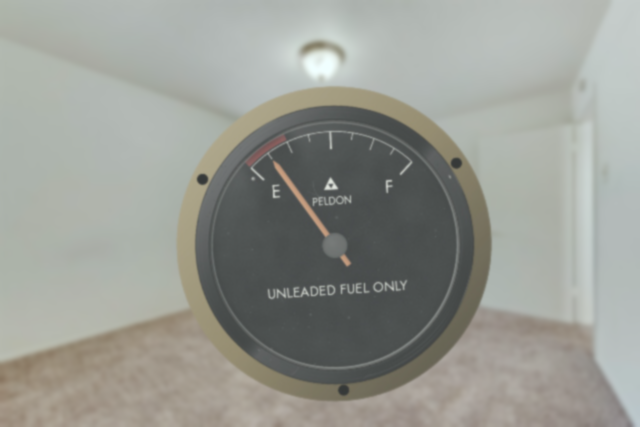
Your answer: **0.125**
